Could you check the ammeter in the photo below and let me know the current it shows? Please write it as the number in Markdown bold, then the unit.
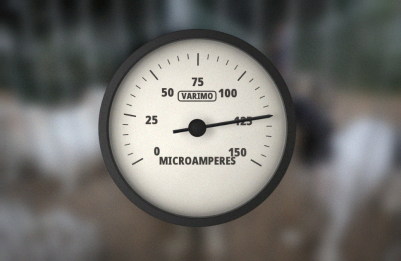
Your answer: **125** µA
